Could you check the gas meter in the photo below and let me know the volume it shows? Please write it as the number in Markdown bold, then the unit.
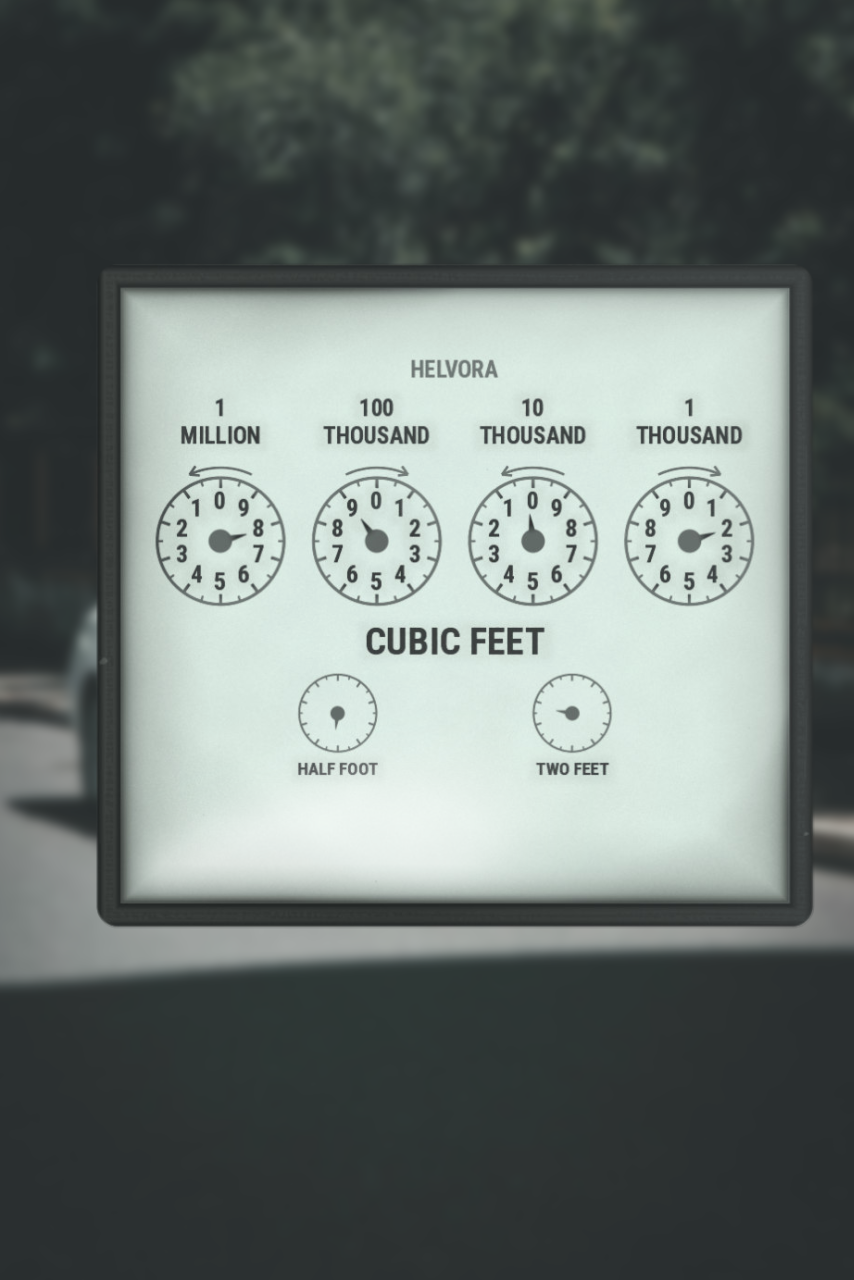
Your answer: **790200** ft³
